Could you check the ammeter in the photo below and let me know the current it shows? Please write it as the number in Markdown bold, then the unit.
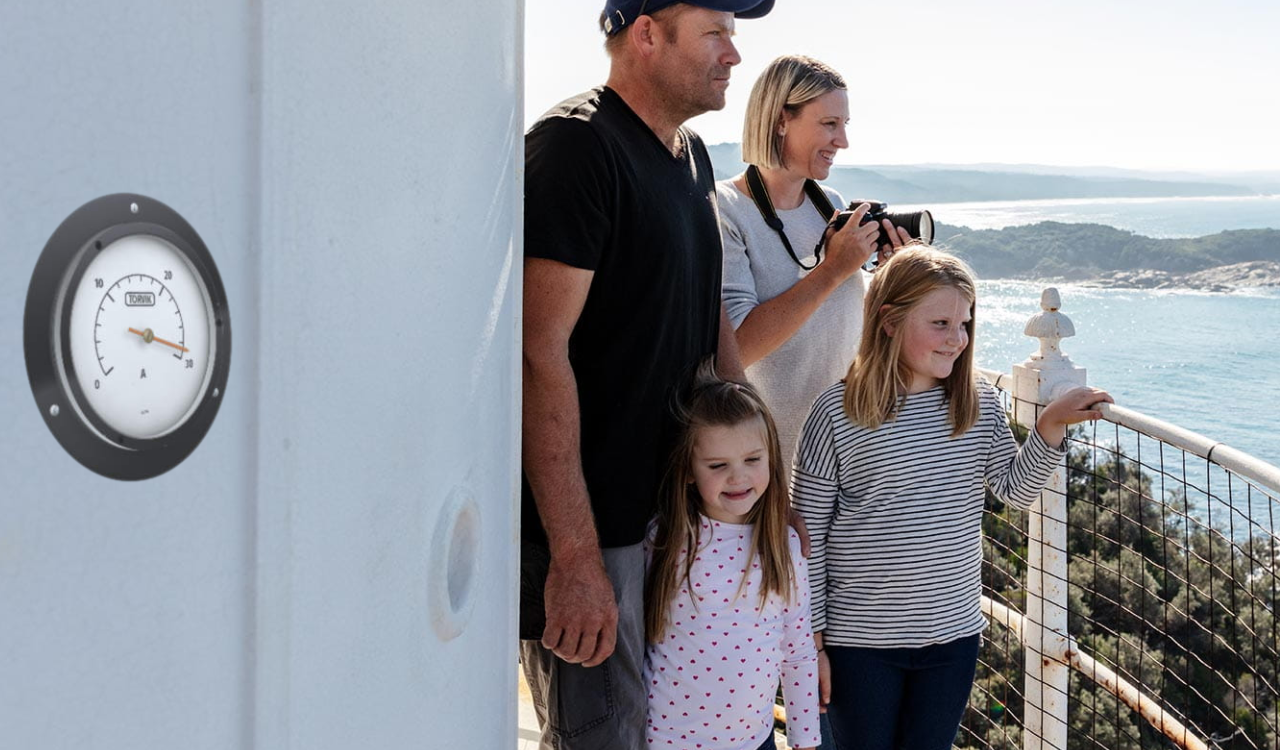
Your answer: **29** A
